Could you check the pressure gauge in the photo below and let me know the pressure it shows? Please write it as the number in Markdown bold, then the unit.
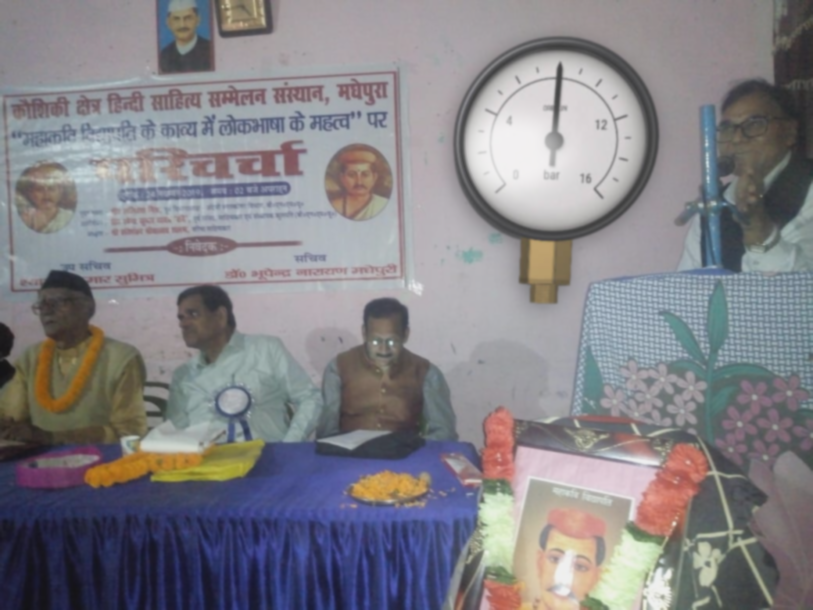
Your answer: **8** bar
